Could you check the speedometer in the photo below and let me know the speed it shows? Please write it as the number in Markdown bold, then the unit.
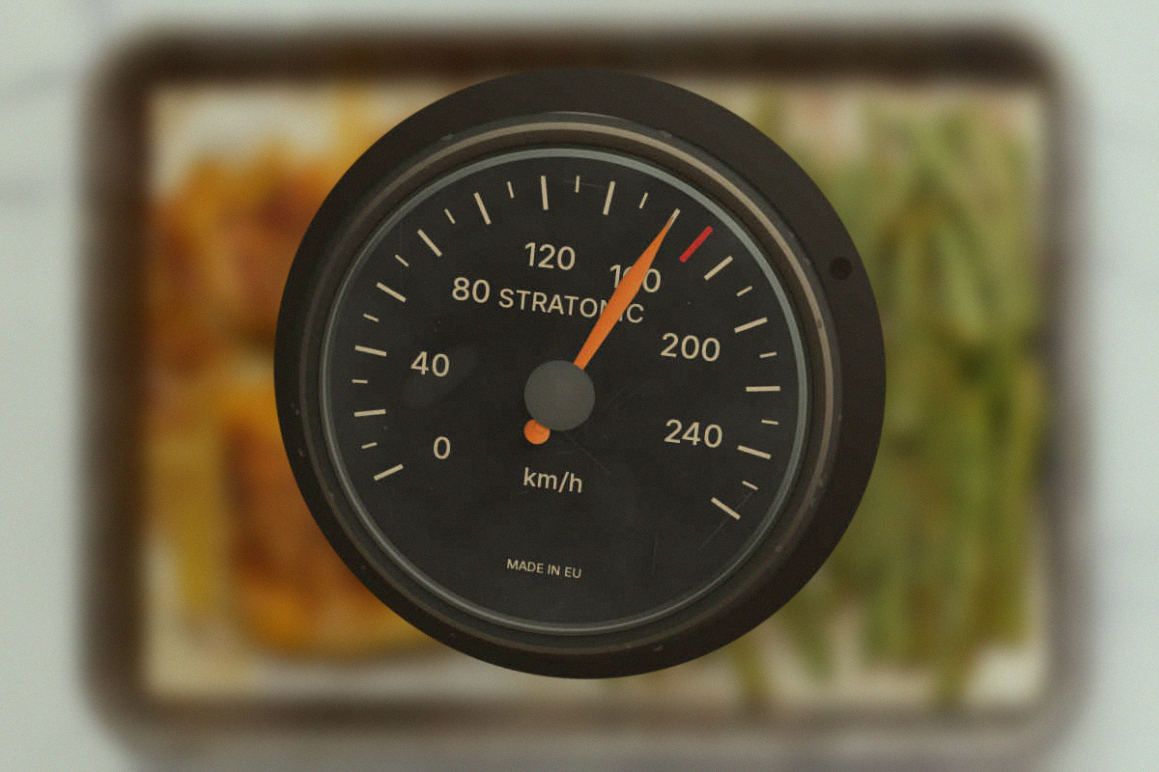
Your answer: **160** km/h
